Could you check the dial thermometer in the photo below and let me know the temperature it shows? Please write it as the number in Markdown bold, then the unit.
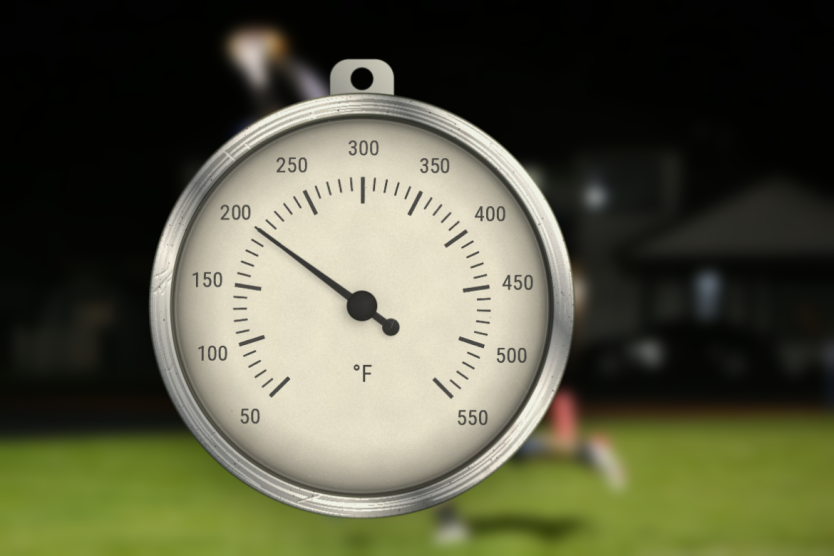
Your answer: **200** °F
